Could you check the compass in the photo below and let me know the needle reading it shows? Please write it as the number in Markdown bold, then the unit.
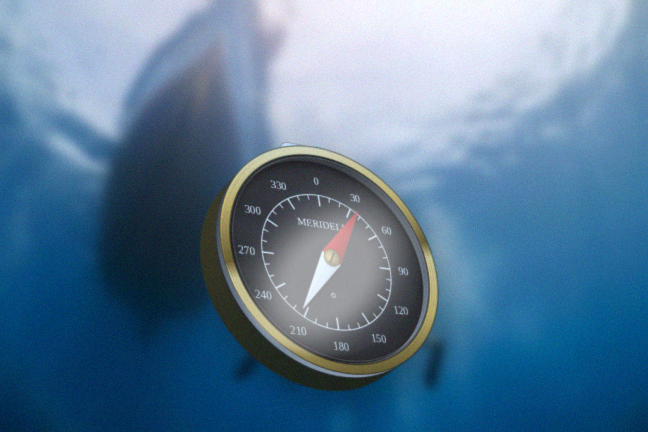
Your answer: **35** °
